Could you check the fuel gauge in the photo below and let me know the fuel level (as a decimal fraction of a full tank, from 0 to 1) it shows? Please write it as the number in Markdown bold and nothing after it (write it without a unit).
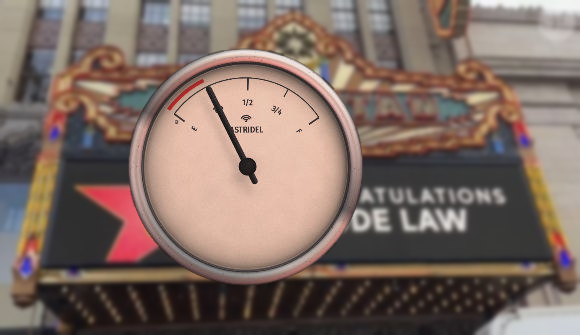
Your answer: **0.25**
